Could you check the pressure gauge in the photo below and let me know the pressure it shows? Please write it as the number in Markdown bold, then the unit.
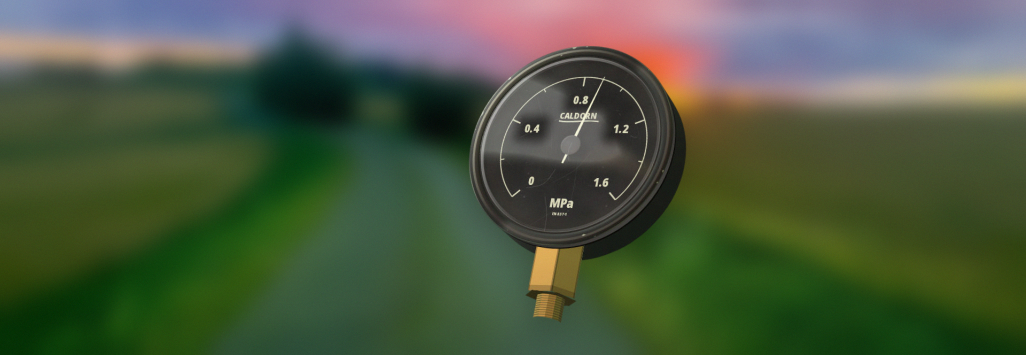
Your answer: **0.9** MPa
